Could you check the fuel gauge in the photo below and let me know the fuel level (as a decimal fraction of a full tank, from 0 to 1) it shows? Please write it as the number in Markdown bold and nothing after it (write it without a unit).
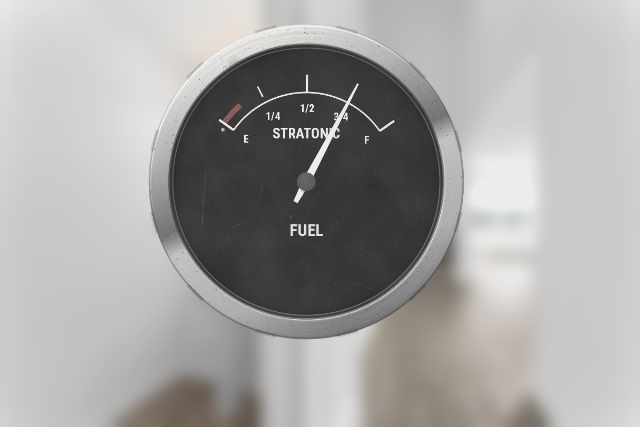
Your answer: **0.75**
